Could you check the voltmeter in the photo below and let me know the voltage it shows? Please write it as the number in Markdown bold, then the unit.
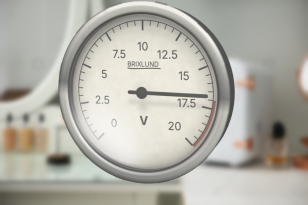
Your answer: **16.75** V
